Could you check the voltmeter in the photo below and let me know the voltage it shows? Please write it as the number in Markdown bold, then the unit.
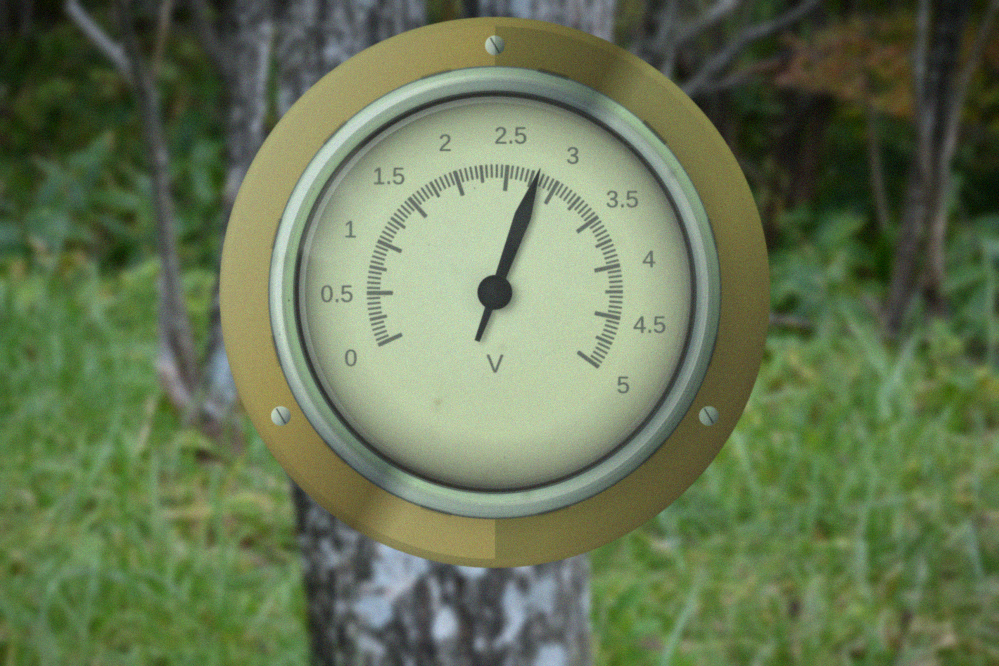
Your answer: **2.8** V
